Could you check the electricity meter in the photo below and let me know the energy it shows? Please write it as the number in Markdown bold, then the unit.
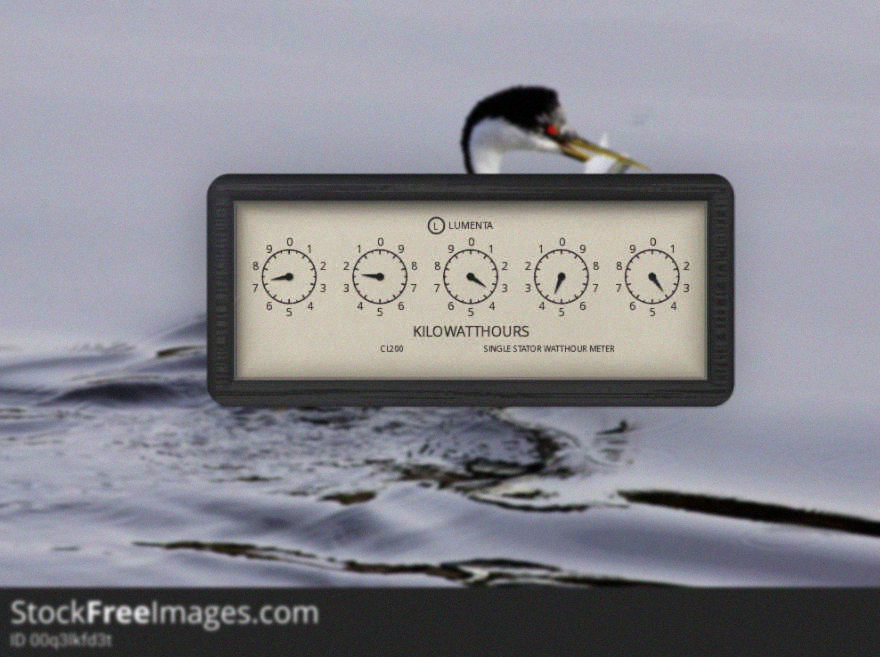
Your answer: **72344** kWh
